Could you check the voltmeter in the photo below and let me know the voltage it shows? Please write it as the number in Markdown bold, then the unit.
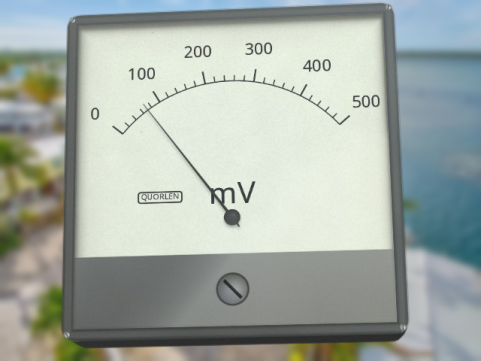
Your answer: **70** mV
